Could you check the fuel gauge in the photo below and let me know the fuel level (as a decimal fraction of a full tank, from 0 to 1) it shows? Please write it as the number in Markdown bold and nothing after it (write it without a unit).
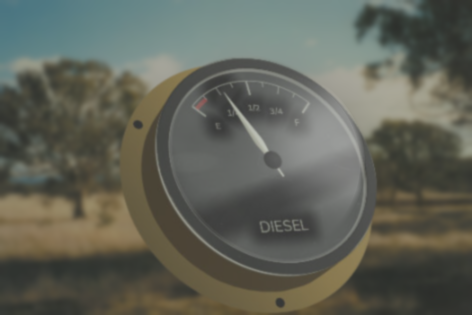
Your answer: **0.25**
